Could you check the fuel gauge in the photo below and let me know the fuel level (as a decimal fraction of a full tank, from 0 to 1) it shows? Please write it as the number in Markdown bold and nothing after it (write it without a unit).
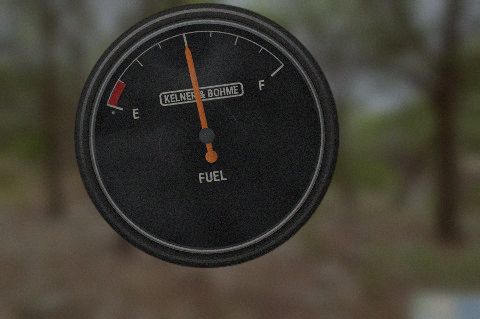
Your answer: **0.5**
